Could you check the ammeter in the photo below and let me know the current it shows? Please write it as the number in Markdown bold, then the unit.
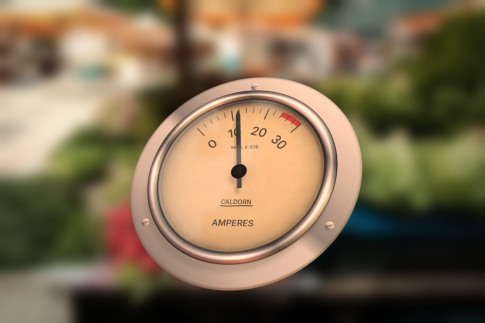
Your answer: **12** A
